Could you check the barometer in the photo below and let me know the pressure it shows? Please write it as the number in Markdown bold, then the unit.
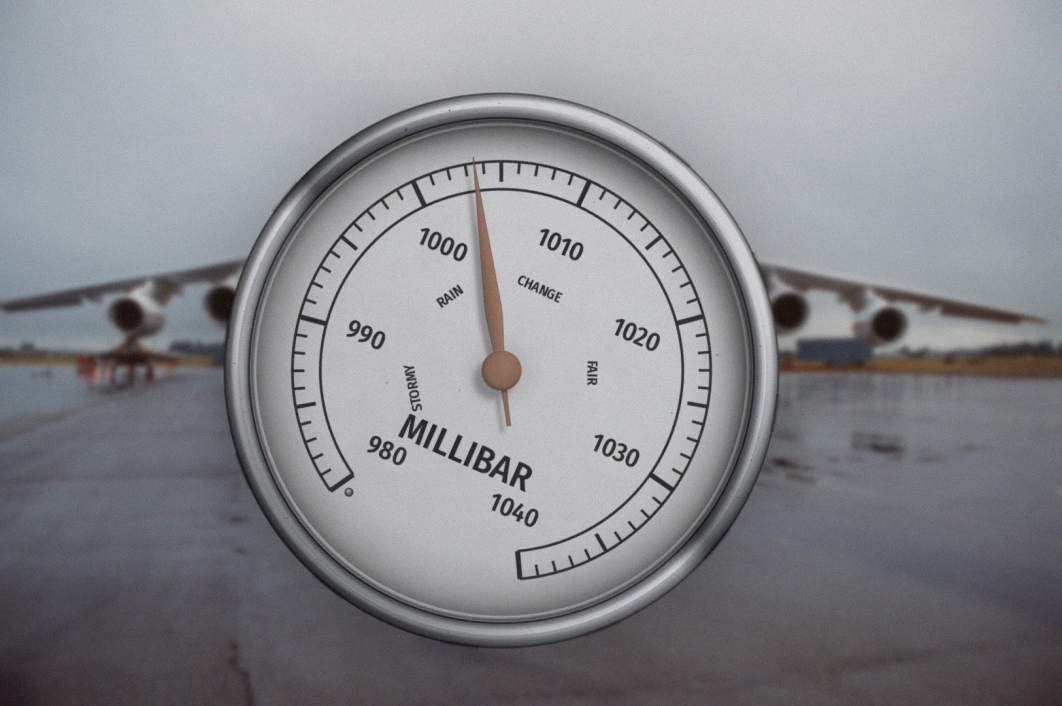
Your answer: **1003.5** mbar
